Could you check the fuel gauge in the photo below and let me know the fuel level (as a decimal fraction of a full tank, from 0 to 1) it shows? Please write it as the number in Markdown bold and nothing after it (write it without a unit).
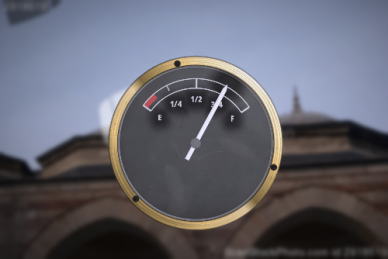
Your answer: **0.75**
